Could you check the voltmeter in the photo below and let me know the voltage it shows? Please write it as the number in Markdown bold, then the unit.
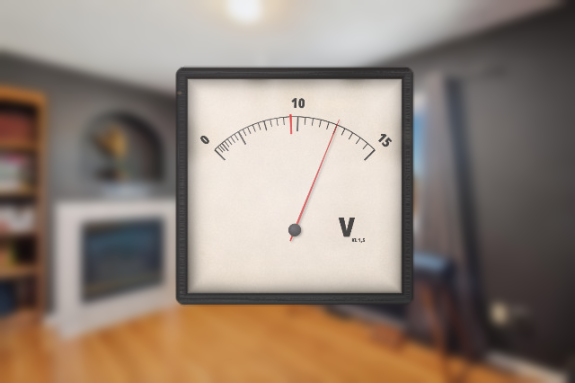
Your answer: **12.5** V
